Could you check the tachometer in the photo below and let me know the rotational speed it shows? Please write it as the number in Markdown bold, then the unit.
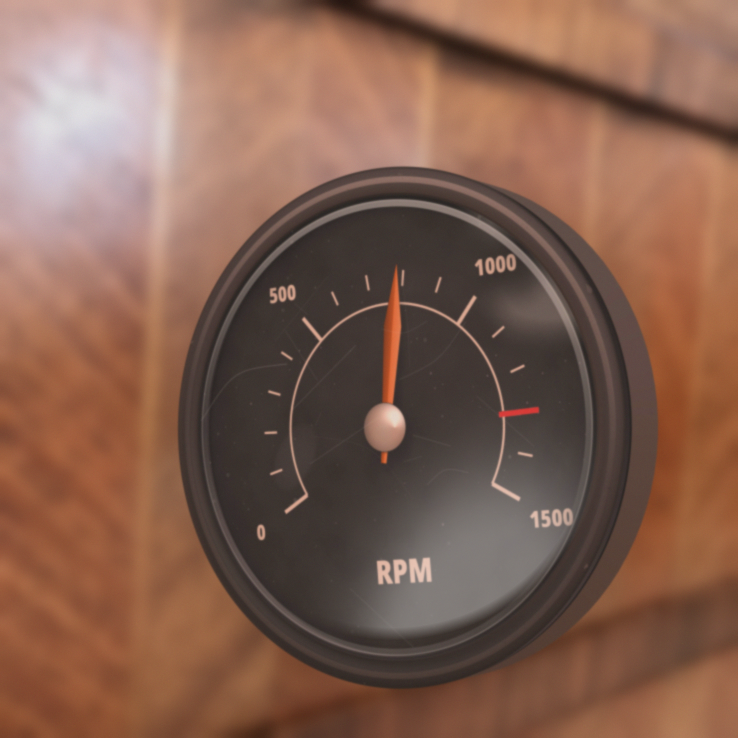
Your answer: **800** rpm
